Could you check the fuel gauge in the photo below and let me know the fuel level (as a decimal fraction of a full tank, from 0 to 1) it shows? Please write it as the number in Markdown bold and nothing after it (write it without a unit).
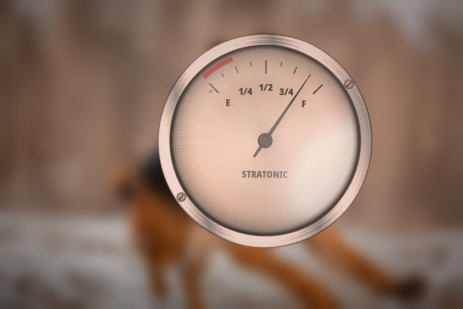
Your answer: **0.875**
